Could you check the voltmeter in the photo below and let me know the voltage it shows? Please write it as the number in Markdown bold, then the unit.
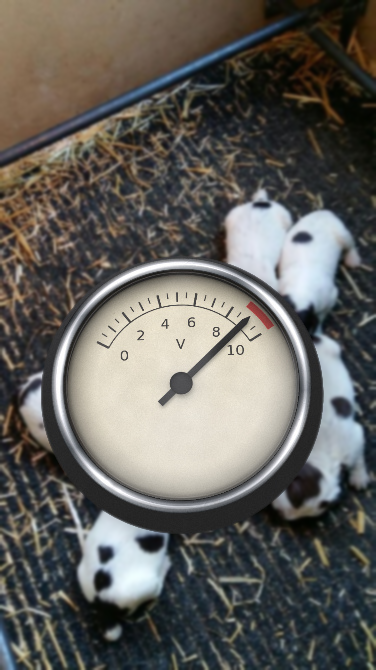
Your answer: **9** V
